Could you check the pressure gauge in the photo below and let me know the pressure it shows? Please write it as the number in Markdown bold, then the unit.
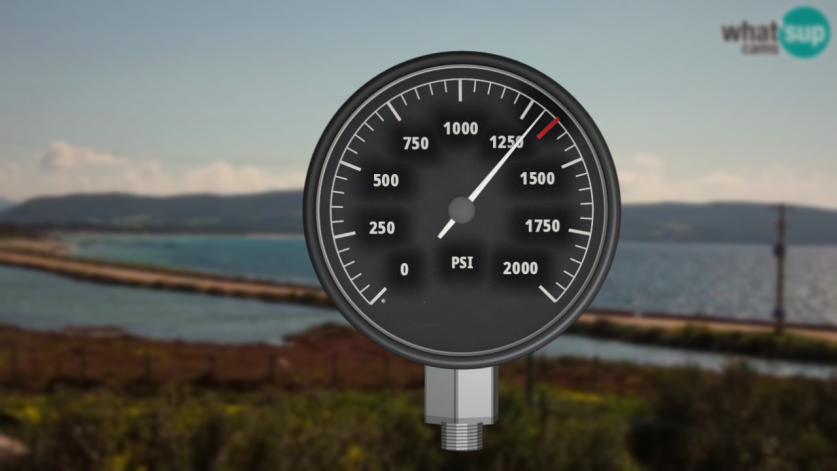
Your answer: **1300** psi
